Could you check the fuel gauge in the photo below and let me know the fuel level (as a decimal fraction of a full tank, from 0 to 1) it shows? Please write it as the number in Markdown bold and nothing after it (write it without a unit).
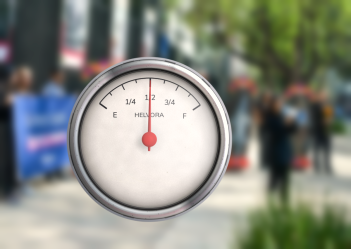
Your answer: **0.5**
